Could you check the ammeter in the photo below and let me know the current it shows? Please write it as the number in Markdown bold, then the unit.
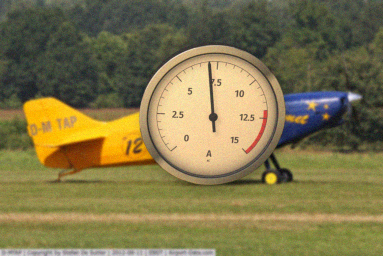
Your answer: **7** A
